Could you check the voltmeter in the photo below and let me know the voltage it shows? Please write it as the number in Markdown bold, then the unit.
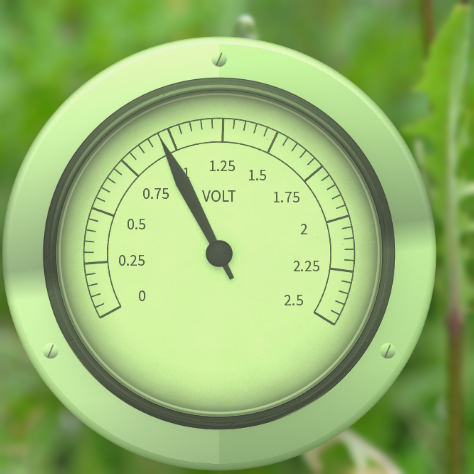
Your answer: **0.95** V
